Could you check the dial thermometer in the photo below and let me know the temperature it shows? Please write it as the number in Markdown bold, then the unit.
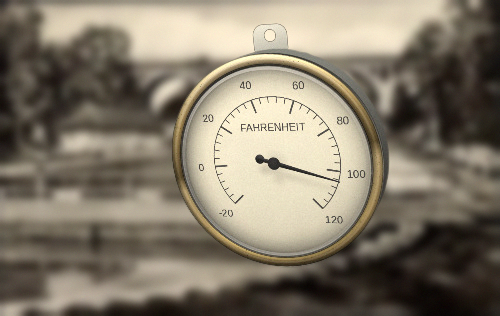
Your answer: **104** °F
